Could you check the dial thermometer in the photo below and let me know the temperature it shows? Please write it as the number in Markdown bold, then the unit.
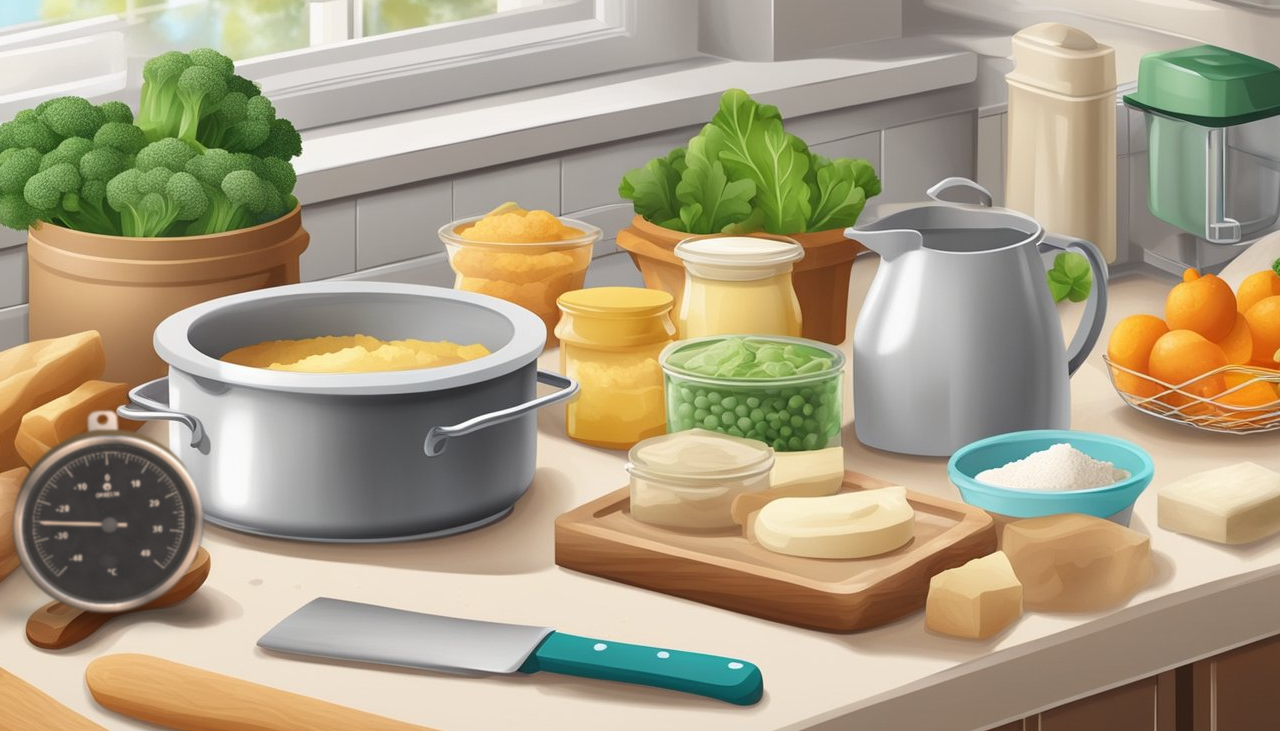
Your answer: **-25** °C
